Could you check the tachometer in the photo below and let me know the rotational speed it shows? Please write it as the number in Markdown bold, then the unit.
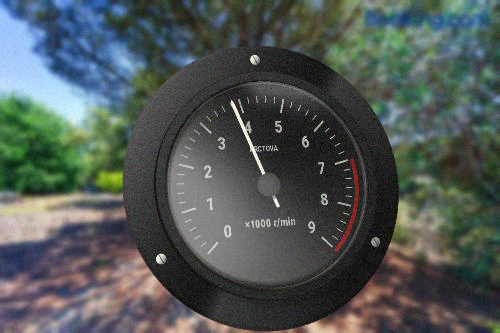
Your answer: **3800** rpm
